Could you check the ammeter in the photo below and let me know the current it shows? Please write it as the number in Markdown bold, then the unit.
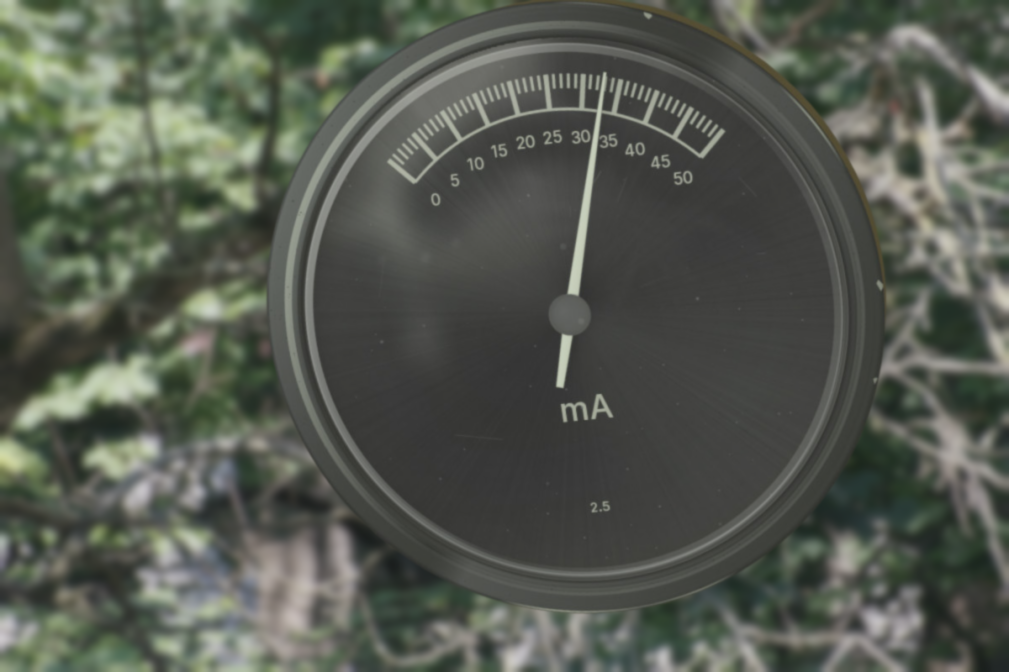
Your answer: **33** mA
